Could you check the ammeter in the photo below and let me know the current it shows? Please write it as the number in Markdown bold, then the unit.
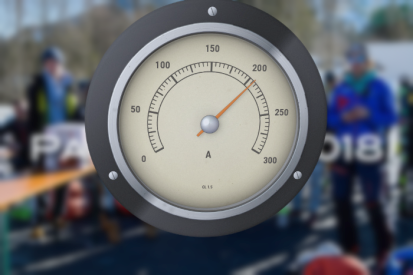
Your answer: **205** A
